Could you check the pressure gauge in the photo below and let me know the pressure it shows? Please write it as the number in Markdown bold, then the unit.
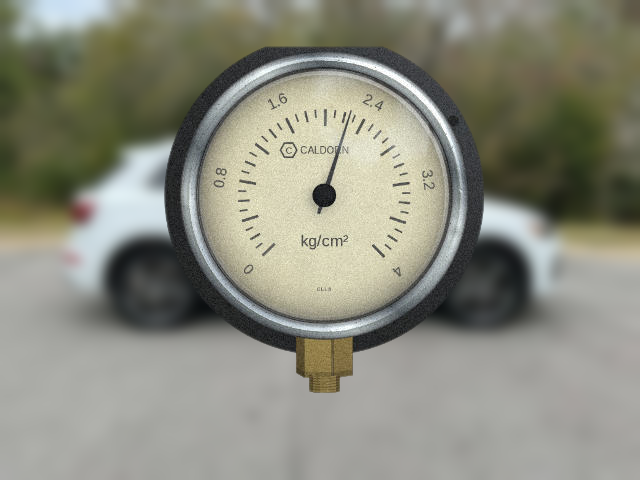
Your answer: **2.25** kg/cm²
